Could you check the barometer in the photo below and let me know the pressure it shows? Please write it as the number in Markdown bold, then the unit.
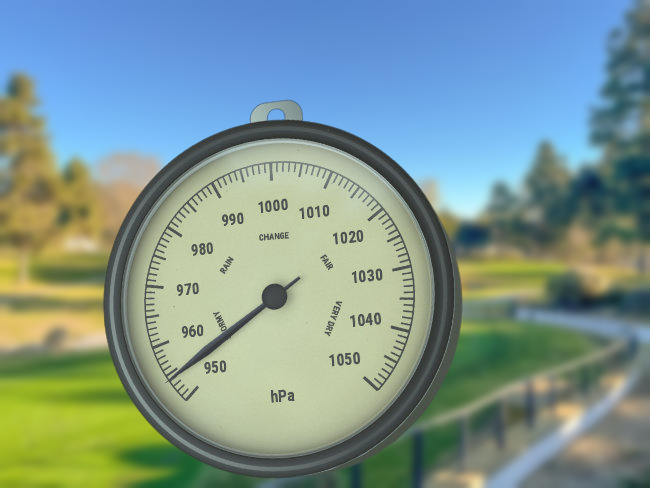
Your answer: **954** hPa
